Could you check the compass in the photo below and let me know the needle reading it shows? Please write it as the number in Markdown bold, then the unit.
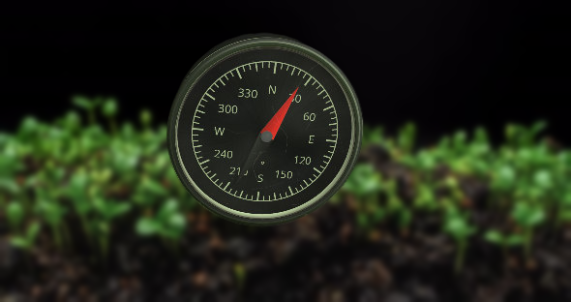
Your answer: **25** °
